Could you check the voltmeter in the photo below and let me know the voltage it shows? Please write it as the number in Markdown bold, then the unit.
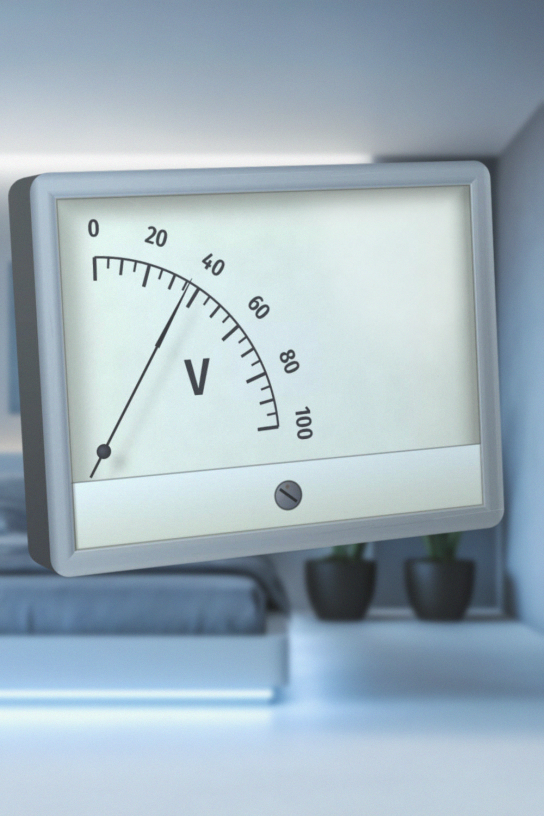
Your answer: **35** V
